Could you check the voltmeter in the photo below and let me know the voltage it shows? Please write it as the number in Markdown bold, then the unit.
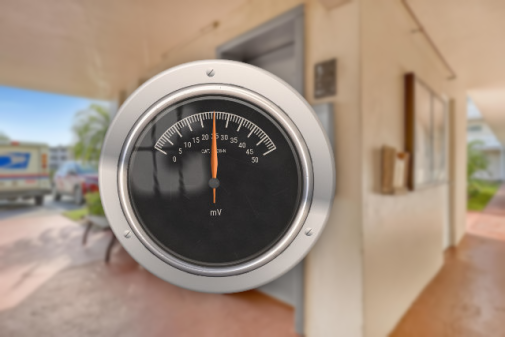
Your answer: **25** mV
